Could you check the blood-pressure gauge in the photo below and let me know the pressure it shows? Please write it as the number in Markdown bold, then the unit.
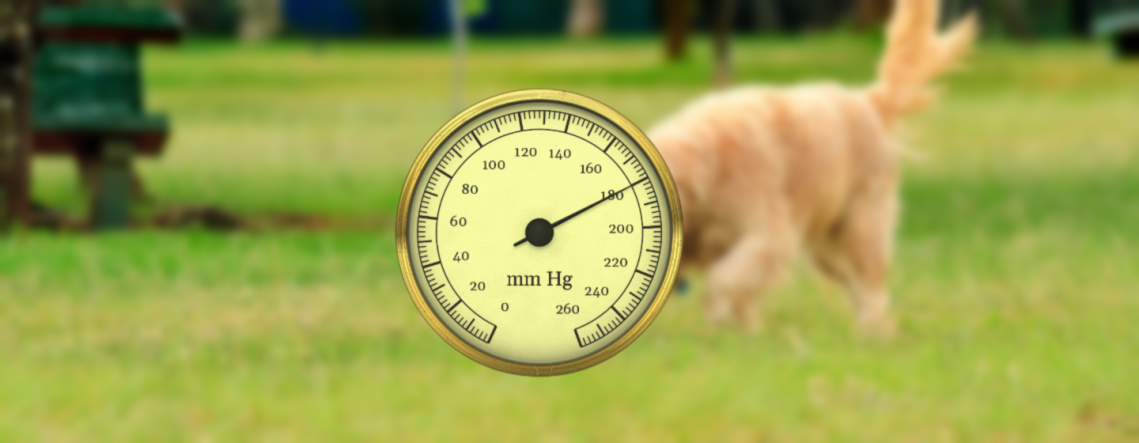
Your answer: **180** mmHg
